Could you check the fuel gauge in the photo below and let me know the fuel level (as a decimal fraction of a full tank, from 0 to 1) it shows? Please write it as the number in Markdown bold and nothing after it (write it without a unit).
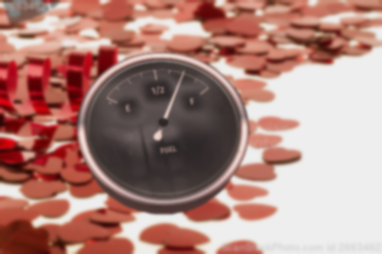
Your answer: **0.75**
